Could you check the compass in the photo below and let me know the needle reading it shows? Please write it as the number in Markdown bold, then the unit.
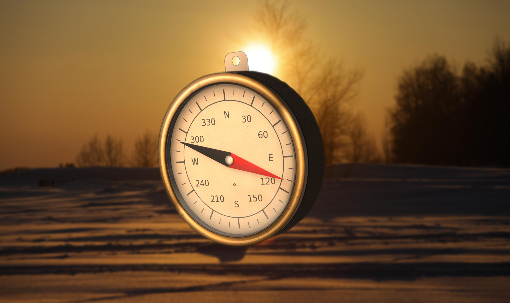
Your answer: **110** °
